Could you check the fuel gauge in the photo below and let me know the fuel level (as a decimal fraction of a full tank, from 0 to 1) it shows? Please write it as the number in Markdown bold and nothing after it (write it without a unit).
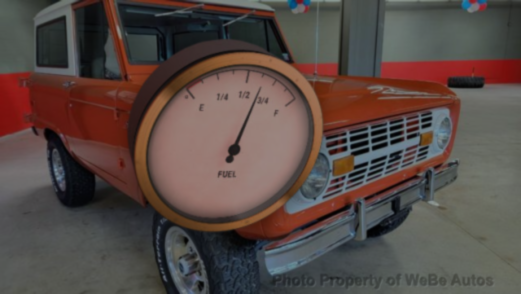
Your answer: **0.625**
